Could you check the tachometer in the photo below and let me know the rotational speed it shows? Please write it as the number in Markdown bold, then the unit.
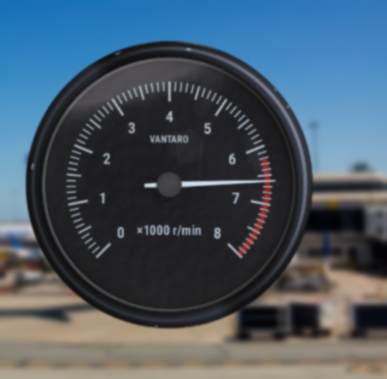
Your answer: **6600** rpm
